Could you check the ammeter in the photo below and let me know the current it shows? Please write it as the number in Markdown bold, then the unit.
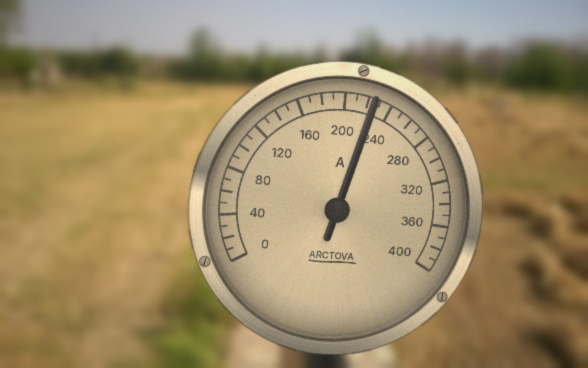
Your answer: **225** A
